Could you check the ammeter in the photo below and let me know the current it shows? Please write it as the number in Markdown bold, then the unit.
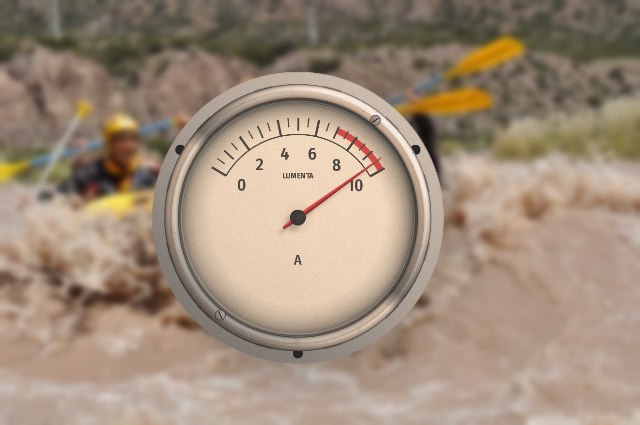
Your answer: **9.5** A
